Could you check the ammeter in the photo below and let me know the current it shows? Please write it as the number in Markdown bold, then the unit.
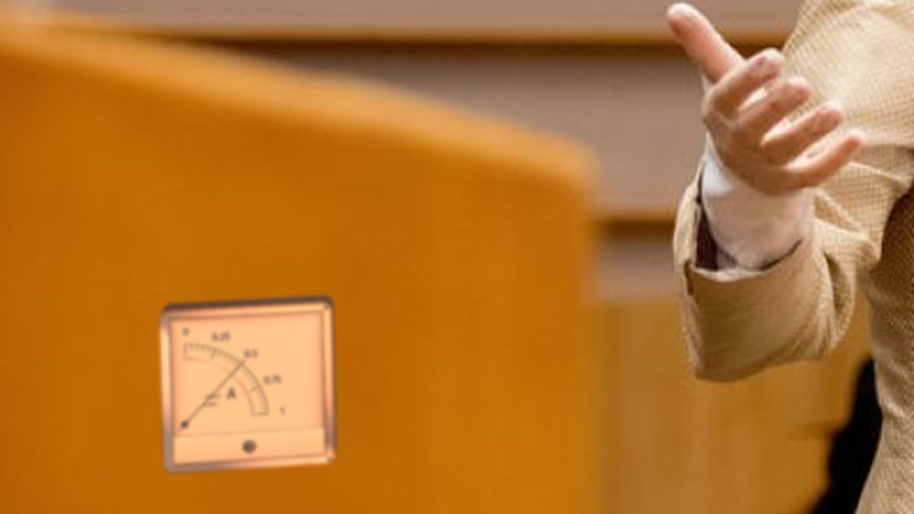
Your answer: **0.5** A
